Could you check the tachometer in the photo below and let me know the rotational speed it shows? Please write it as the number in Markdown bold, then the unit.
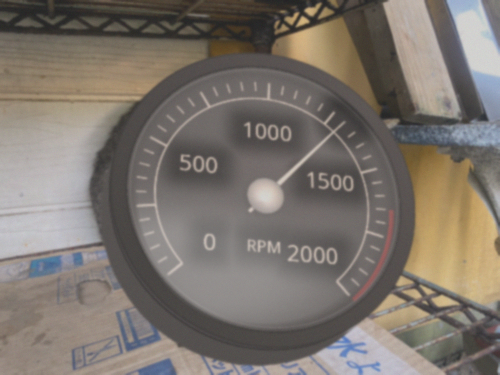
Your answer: **1300** rpm
